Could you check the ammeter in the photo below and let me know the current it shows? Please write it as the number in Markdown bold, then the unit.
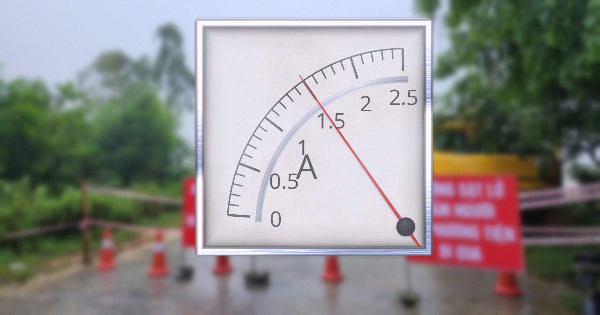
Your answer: **1.5** A
